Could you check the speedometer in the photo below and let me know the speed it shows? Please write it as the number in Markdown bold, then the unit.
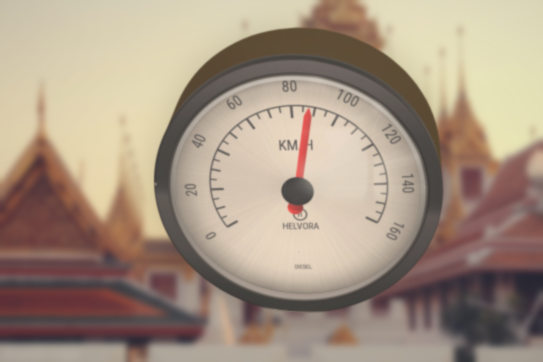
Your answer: **87.5** km/h
